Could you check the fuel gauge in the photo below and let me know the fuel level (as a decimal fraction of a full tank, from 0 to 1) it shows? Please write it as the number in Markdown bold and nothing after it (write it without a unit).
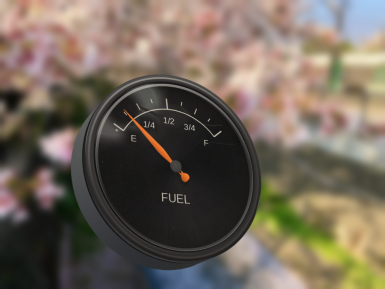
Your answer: **0.125**
